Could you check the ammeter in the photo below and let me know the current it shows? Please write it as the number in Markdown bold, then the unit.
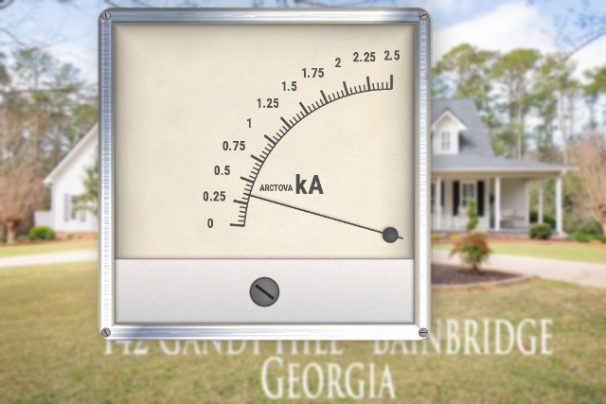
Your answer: **0.35** kA
